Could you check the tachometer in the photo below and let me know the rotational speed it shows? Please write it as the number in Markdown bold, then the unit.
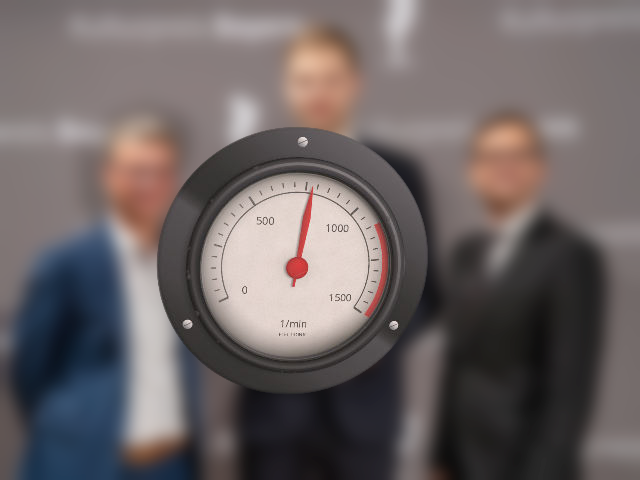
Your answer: **775** rpm
